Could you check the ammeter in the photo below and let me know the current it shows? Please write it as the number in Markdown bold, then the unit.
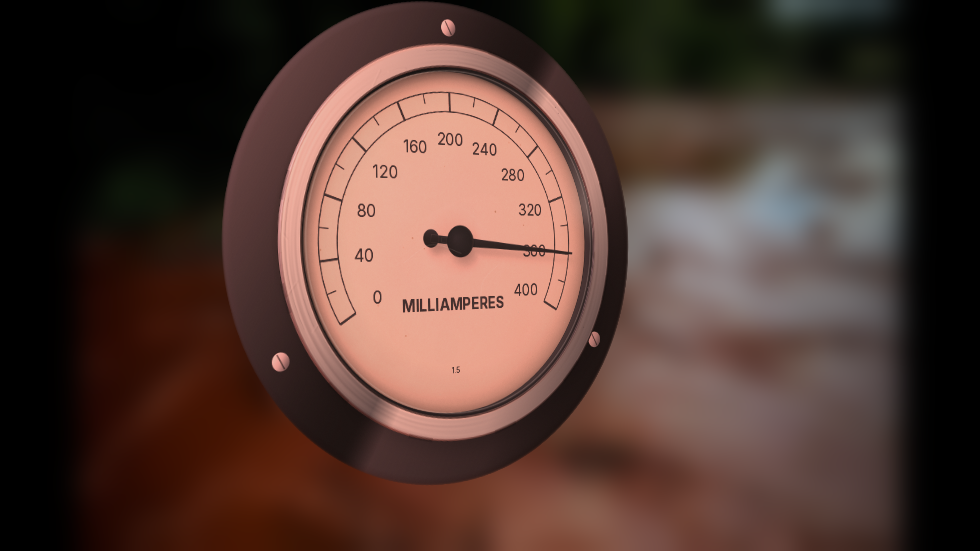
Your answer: **360** mA
